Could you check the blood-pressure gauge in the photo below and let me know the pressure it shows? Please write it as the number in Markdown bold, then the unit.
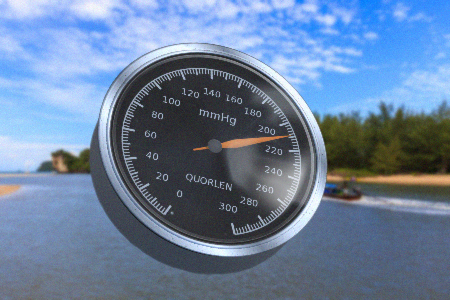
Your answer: **210** mmHg
